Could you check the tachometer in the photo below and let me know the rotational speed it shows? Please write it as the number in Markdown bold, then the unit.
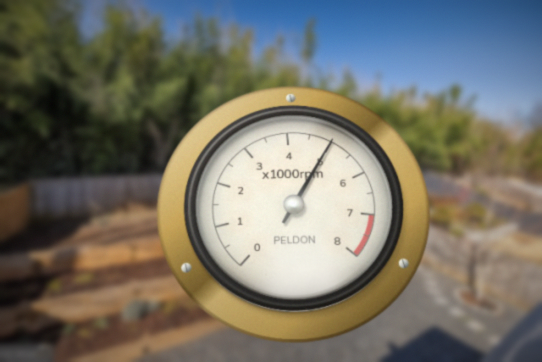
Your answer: **5000** rpm
